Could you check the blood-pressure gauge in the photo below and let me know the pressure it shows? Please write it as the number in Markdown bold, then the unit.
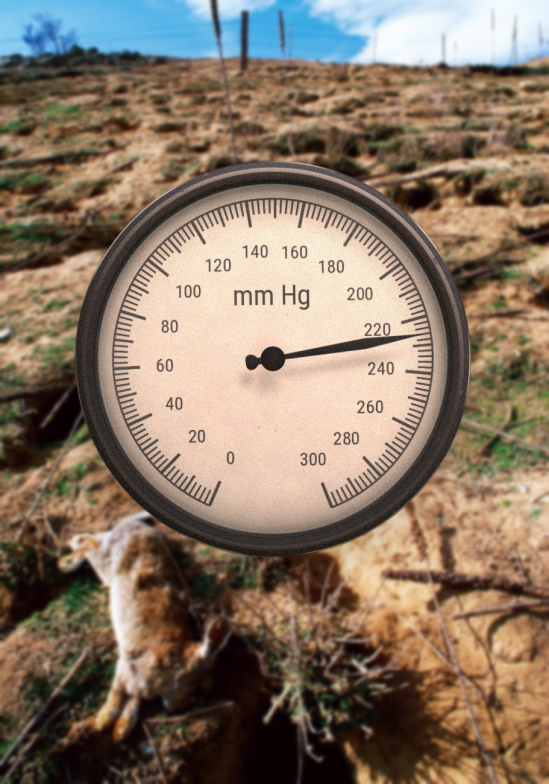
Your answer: **226** mmHg
